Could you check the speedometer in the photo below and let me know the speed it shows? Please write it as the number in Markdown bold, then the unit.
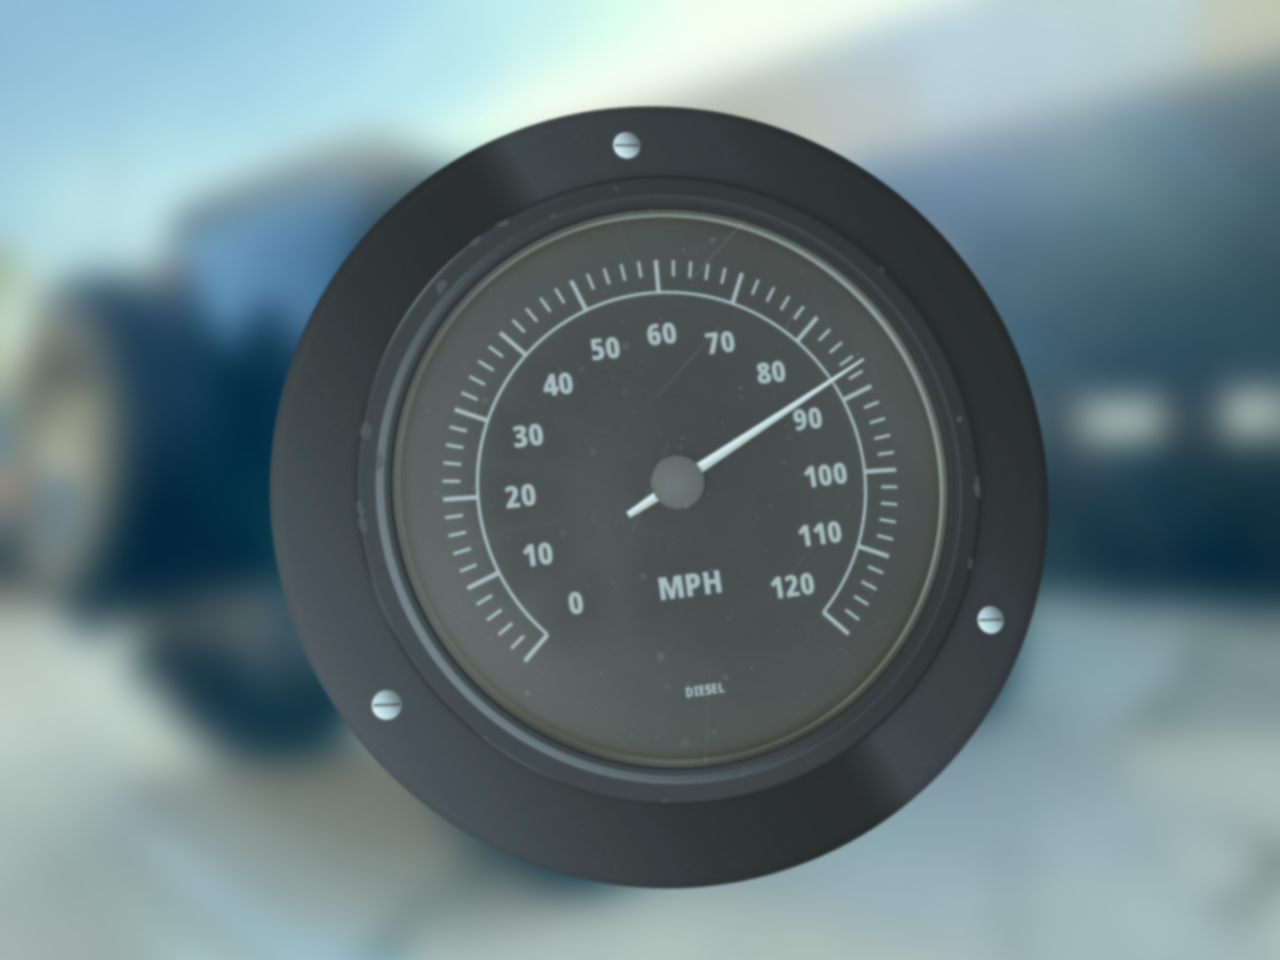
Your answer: **87** mph
